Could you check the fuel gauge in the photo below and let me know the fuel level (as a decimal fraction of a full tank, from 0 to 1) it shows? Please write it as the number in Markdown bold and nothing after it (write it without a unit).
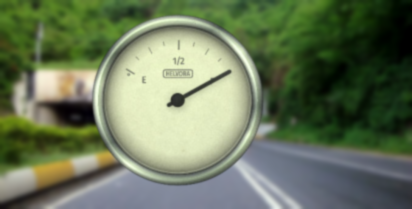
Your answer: **1**
